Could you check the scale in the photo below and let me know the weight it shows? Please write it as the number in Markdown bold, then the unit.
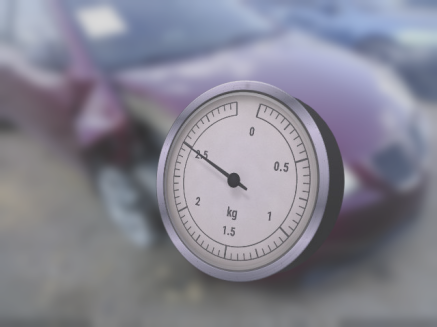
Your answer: **2.5** kg
